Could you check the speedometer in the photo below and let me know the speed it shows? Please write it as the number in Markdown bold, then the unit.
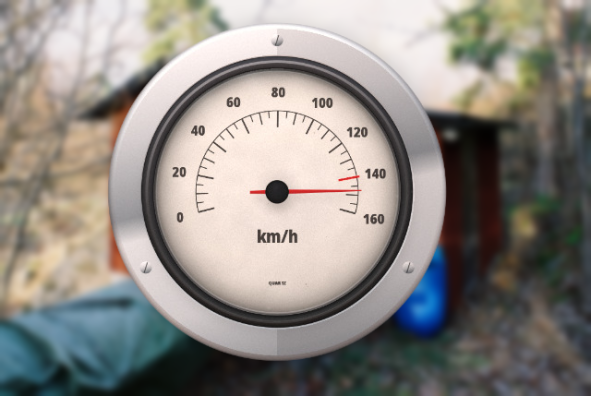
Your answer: **147.5** km/h
